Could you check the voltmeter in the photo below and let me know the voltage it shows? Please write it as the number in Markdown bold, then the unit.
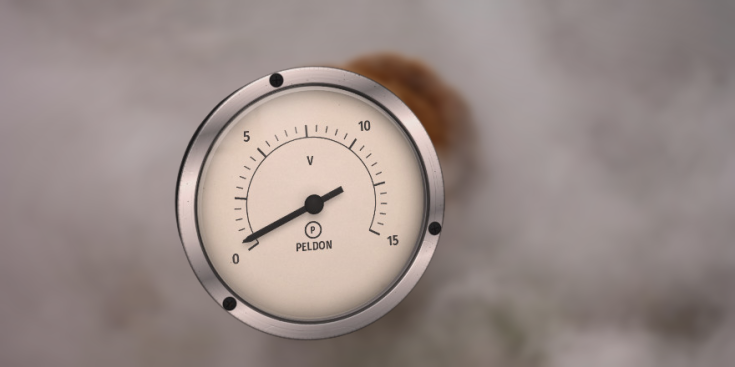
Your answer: **0.5** V
